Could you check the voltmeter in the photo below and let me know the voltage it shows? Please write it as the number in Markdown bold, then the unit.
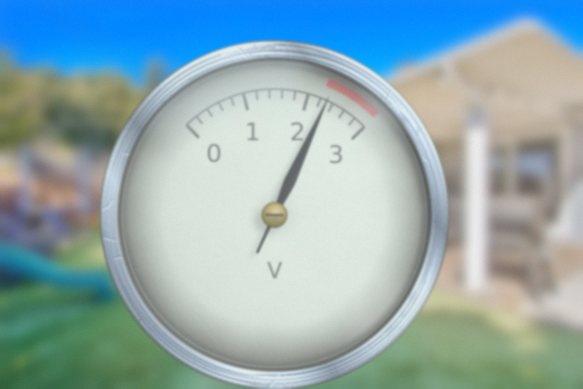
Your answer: **2.3** V
